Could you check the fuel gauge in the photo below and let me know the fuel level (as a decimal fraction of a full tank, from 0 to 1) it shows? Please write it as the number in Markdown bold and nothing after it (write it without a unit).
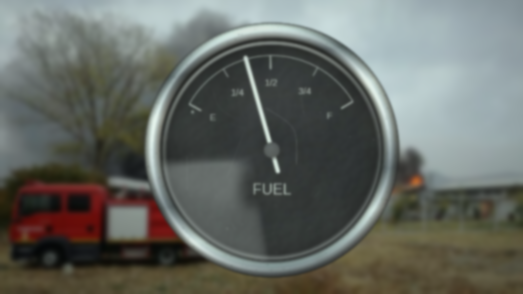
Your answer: **0.375**
